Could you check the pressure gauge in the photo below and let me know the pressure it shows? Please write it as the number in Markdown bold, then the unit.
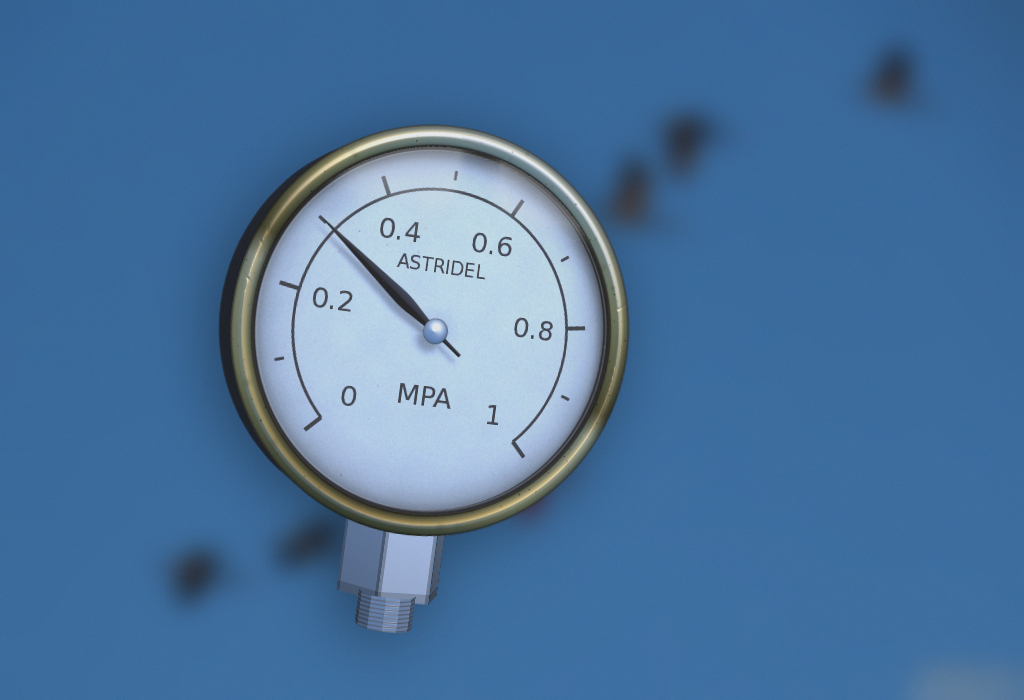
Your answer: **0.3** MPa
